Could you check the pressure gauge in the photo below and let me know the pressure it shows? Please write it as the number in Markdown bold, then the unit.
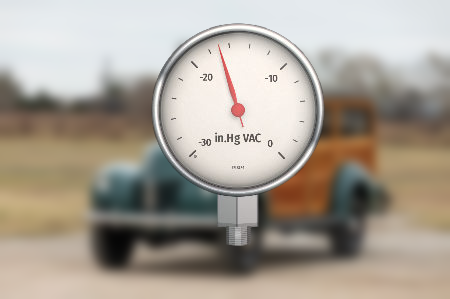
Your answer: **-17** inHg
